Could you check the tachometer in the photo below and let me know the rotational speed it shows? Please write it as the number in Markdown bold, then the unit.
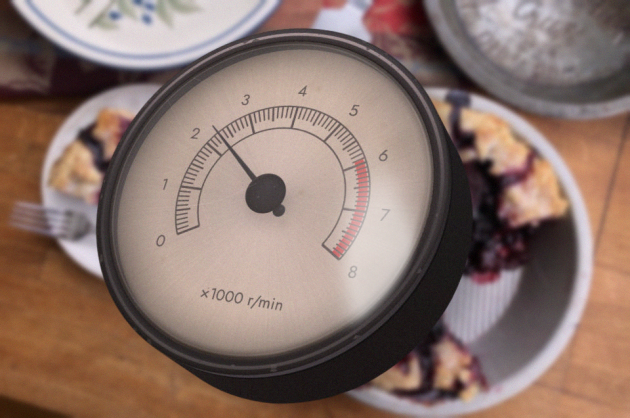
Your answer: **2300** rpm
